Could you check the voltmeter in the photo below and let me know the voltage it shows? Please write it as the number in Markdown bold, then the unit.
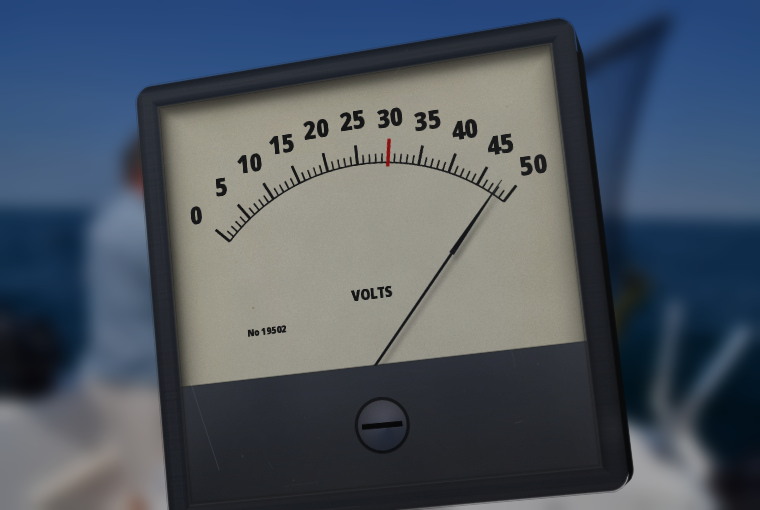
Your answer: **48** V
